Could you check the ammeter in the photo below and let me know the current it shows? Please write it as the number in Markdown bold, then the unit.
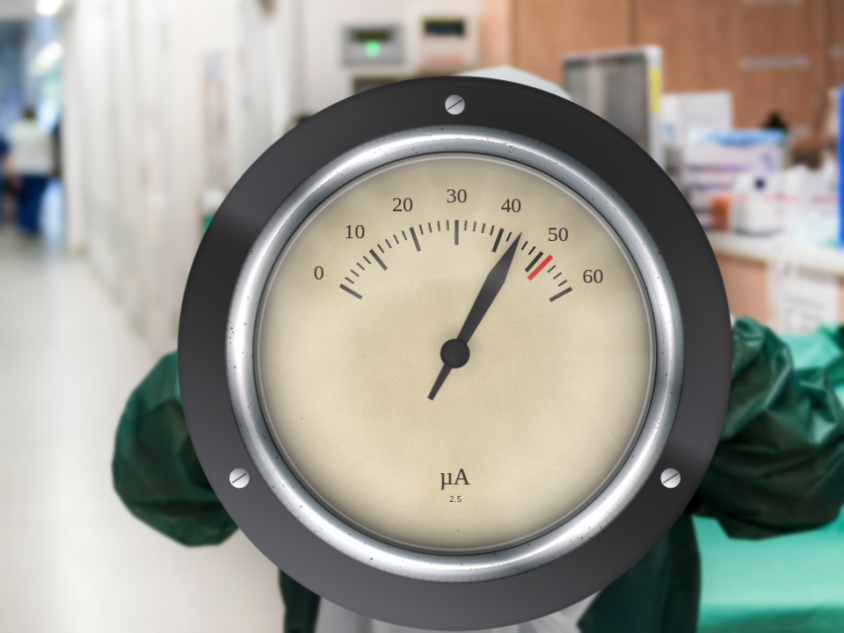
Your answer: **44** µA
